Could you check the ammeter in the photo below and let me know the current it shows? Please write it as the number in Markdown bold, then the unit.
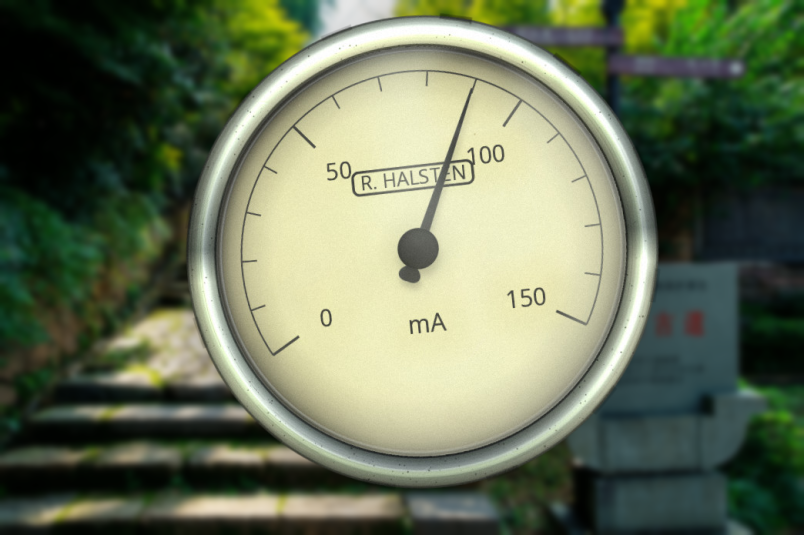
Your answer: **90** mA
